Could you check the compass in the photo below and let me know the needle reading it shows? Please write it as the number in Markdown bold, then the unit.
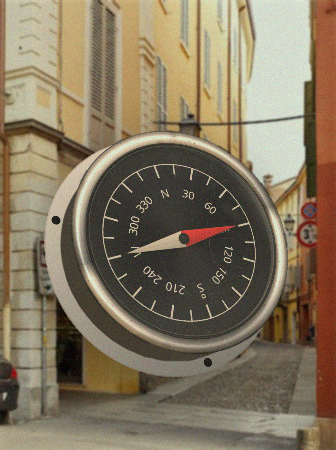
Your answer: **90** °
